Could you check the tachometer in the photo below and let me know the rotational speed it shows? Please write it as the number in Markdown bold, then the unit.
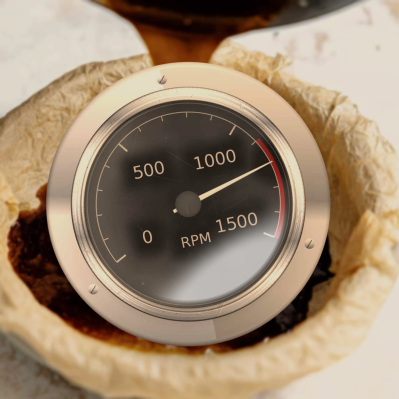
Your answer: **1200** rpm
